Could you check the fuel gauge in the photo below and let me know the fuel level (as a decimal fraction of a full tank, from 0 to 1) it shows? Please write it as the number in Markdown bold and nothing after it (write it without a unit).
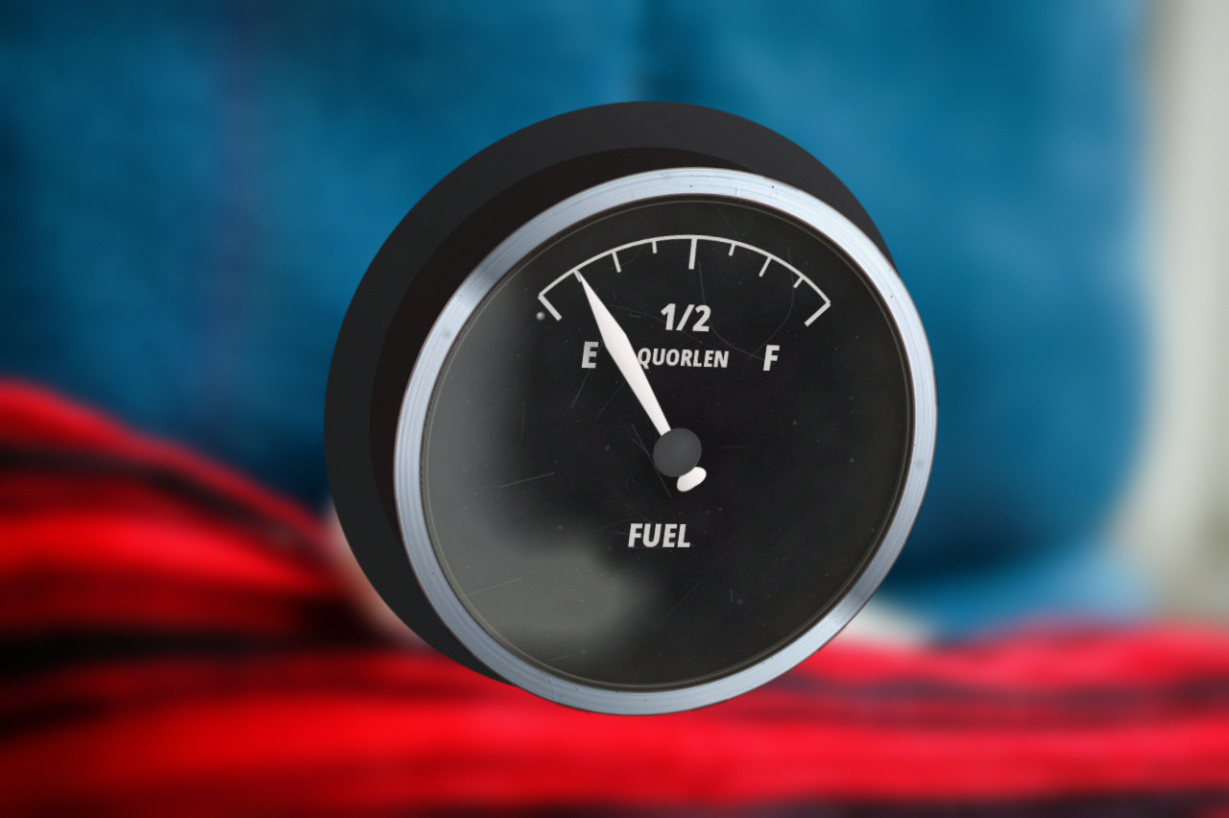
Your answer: **0.125**
